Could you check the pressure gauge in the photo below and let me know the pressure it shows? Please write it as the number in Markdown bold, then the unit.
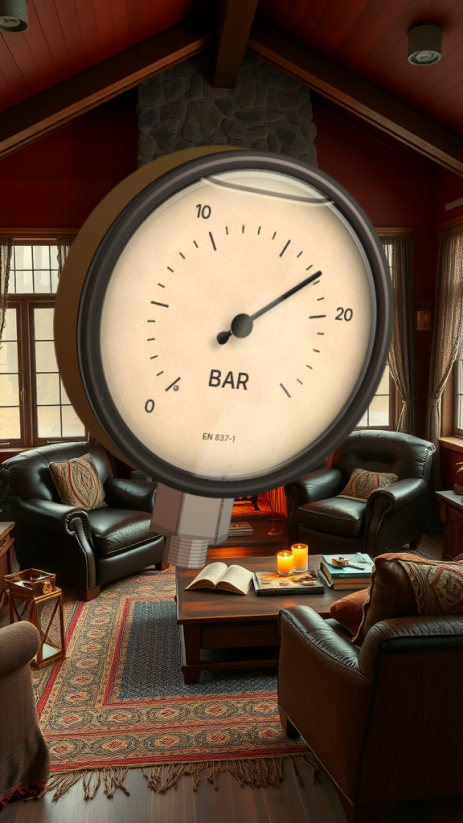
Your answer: **17.5** bar
